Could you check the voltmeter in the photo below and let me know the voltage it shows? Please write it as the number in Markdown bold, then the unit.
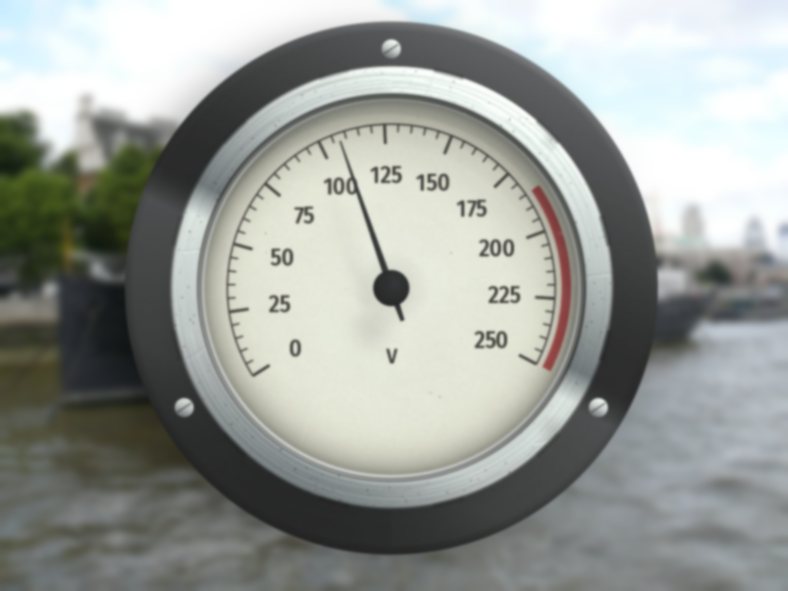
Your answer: **107.5** V
